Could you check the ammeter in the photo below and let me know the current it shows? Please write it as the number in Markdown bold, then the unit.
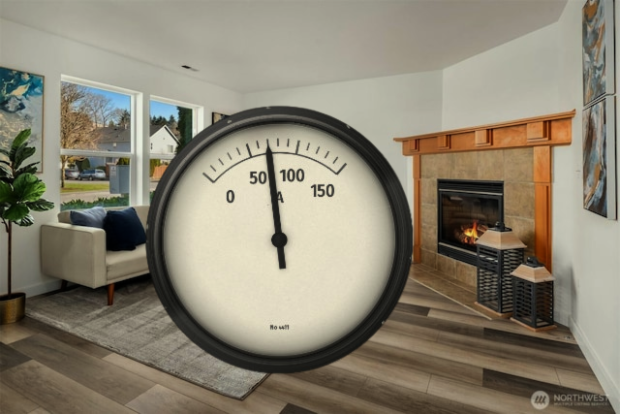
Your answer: **70** A
